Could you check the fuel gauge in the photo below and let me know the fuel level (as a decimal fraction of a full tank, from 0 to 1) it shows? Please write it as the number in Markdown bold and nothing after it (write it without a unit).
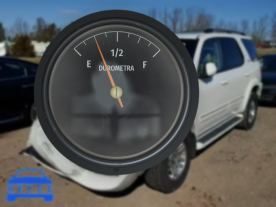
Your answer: **0.25**
